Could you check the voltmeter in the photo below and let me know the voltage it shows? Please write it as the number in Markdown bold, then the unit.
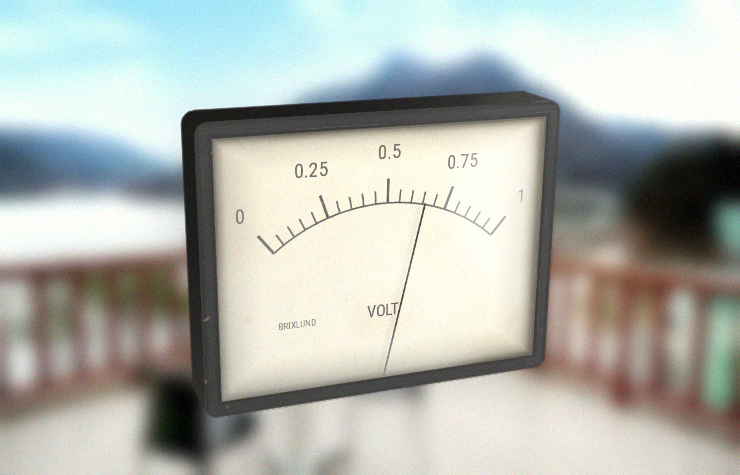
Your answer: **0.65** V
